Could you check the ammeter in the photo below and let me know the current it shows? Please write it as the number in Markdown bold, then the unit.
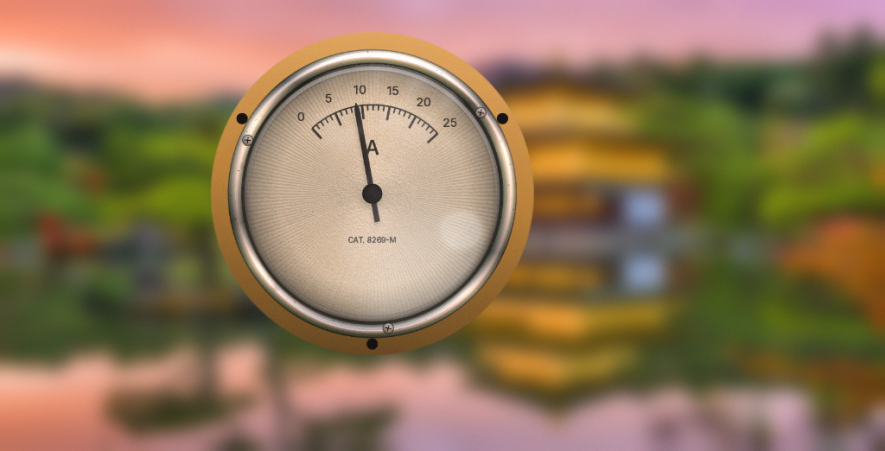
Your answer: **9** A
